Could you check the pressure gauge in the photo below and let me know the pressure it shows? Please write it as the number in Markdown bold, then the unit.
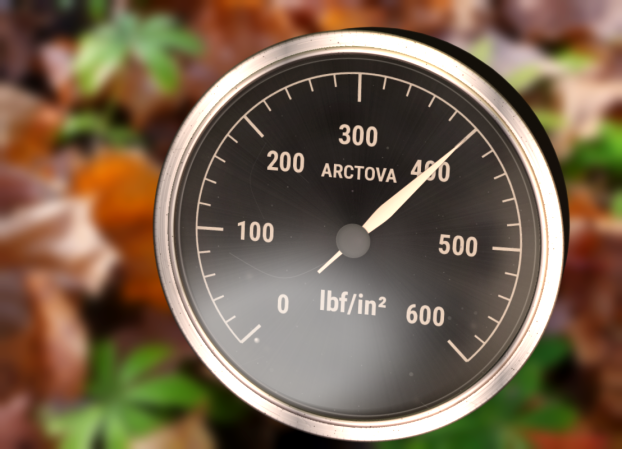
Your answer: **400** psi
